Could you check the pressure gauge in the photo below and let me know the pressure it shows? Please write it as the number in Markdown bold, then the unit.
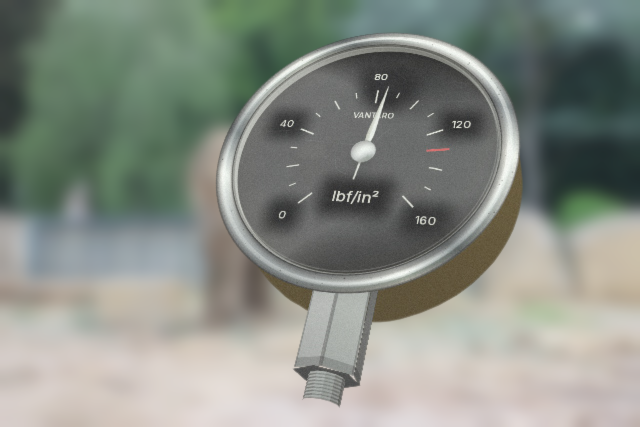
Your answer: **85** psi
